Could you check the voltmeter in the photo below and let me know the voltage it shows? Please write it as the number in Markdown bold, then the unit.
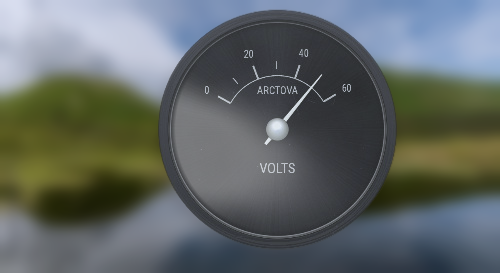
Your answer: **50** V
